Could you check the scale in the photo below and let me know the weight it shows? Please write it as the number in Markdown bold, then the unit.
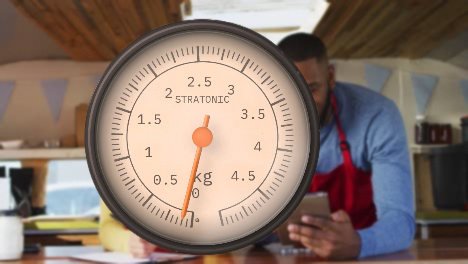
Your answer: **0.1** kg
